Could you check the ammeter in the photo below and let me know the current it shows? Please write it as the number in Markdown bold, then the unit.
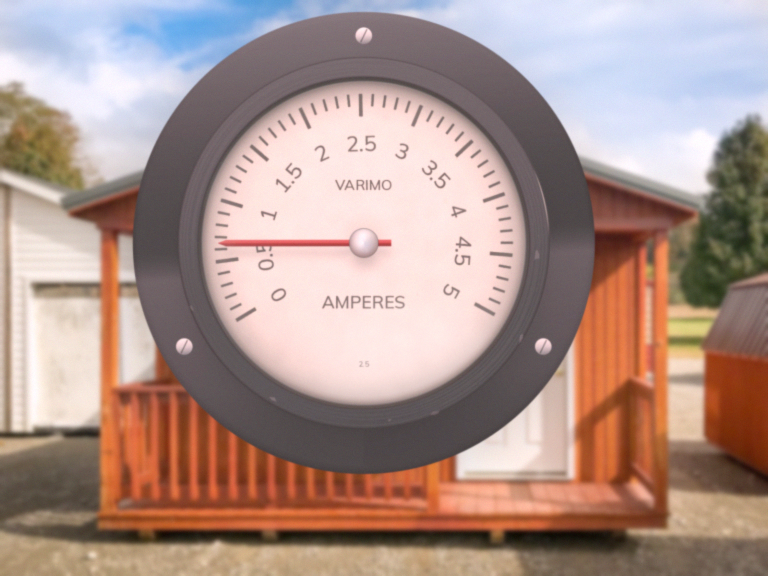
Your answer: **0.65** A
